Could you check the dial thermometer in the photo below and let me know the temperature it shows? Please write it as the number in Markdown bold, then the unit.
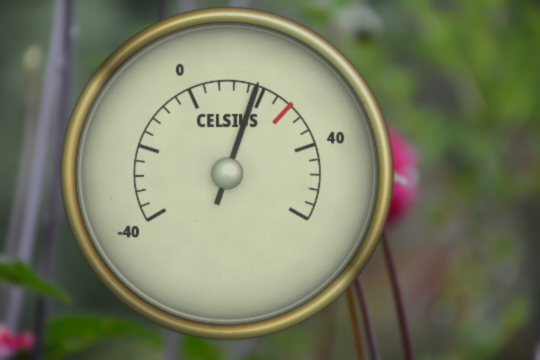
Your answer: **18** °C
